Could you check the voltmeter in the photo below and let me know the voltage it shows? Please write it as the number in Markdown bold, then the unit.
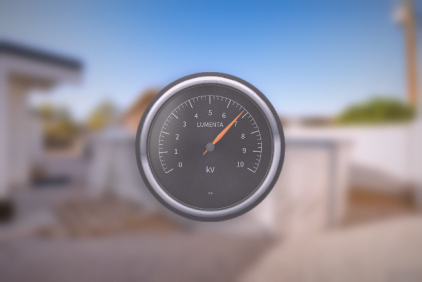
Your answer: **6.8** kV
